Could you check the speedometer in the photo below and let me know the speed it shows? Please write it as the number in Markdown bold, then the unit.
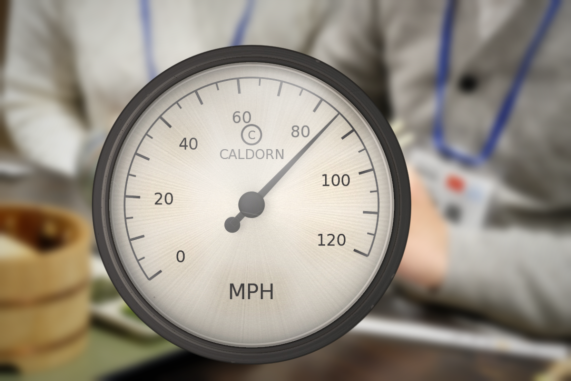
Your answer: **85** mph
